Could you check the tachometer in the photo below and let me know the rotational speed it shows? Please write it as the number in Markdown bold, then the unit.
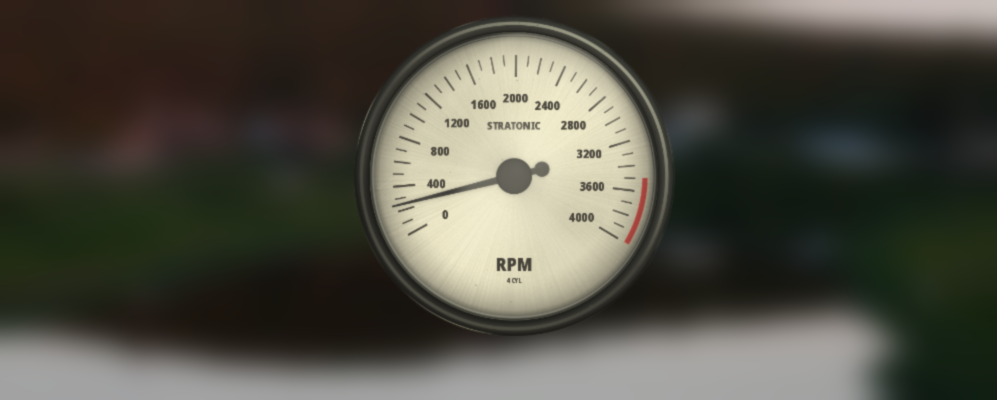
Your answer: **250** rpm
